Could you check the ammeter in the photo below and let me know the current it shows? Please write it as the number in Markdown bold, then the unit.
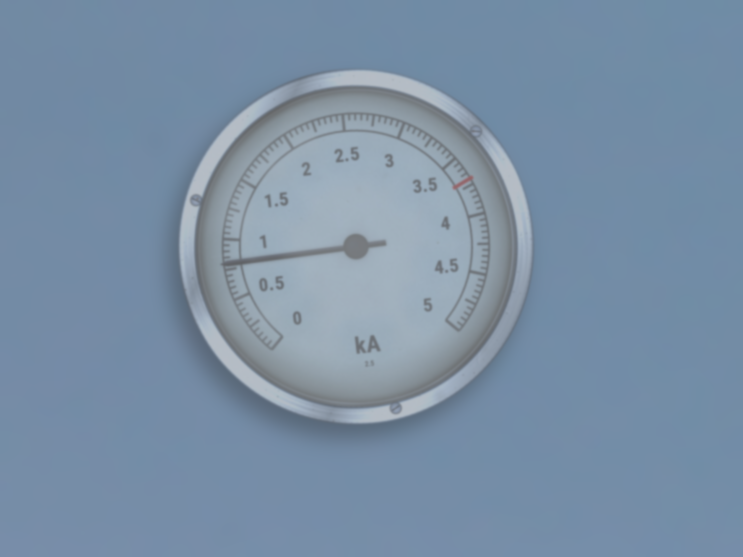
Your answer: **0.8** kA
